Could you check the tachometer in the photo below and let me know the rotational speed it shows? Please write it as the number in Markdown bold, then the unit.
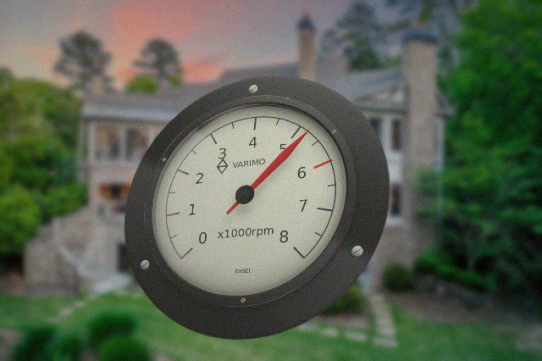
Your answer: **5250** rpm
